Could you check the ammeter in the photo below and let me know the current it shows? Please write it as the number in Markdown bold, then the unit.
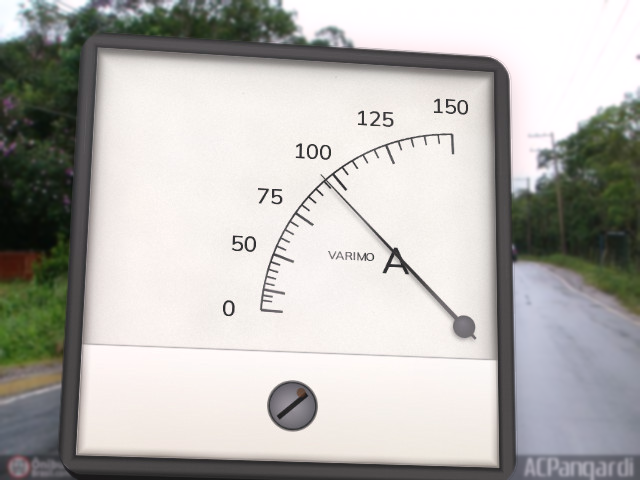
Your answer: **95** A
